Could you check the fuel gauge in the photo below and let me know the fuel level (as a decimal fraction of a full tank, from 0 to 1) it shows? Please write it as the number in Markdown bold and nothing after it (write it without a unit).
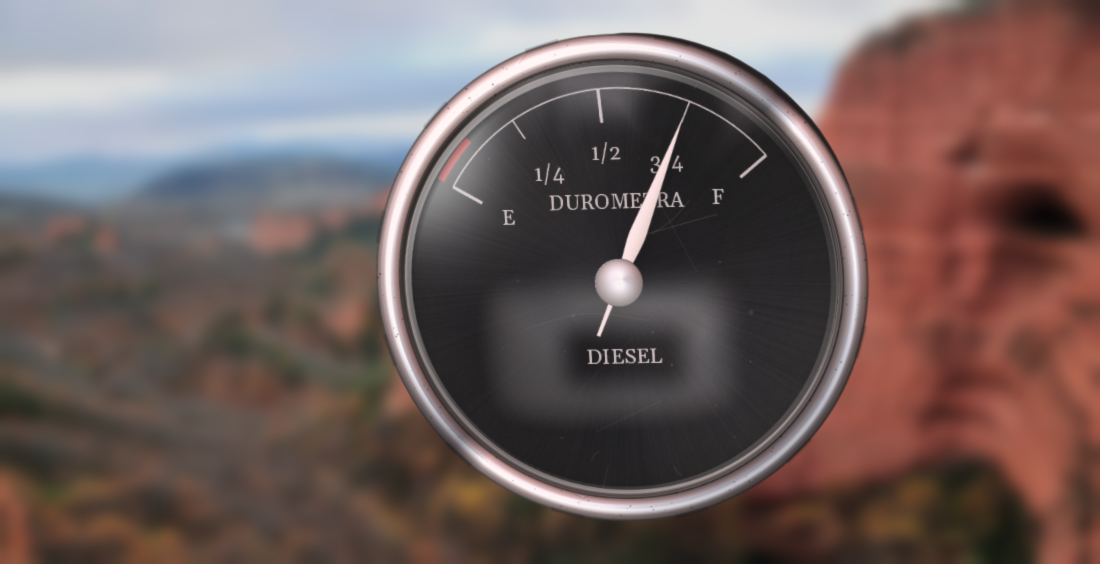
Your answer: **0.75**
